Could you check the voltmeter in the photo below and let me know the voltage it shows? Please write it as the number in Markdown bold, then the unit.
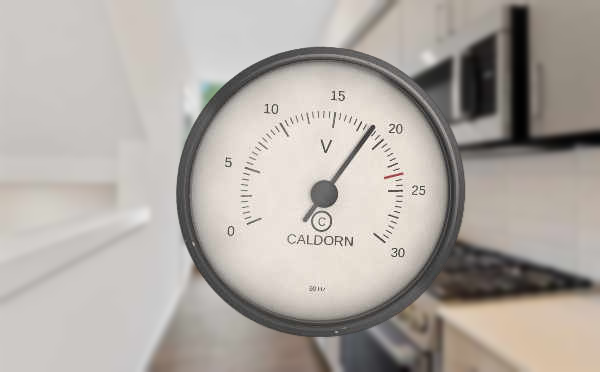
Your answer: **18.5** V
